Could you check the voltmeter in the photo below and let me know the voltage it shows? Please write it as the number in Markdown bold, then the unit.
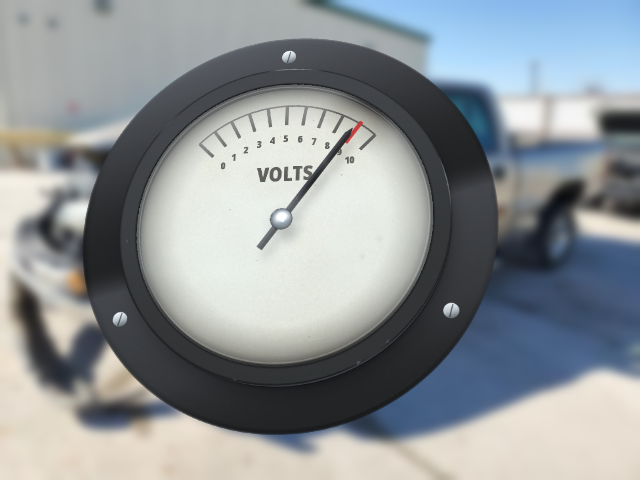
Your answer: **9** V
